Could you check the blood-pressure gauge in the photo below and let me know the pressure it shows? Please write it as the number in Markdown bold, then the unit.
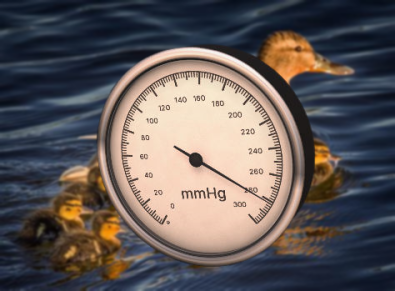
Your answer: **280** mmHg
